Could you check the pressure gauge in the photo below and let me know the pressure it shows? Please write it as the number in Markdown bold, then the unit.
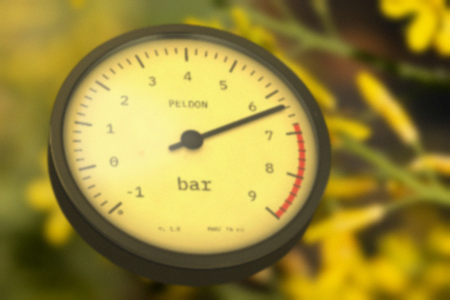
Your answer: **6.4** bar
